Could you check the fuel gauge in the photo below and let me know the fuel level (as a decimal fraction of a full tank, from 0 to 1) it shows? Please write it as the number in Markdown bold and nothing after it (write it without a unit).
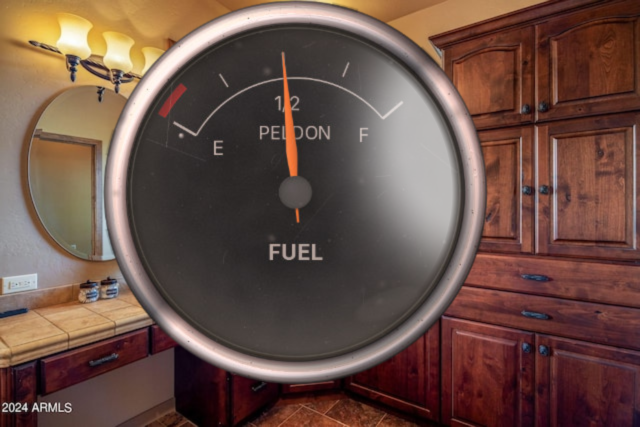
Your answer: **0.5**
